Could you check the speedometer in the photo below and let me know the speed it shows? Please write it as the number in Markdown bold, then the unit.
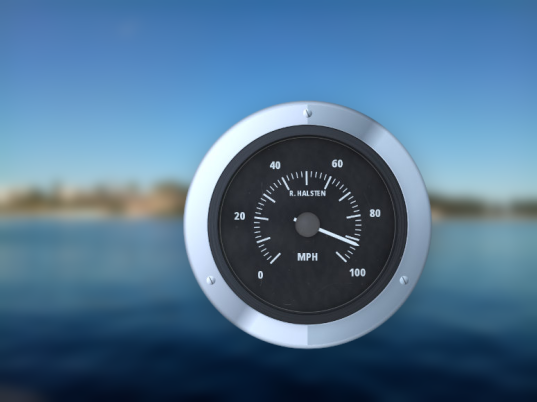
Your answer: **92** mph
